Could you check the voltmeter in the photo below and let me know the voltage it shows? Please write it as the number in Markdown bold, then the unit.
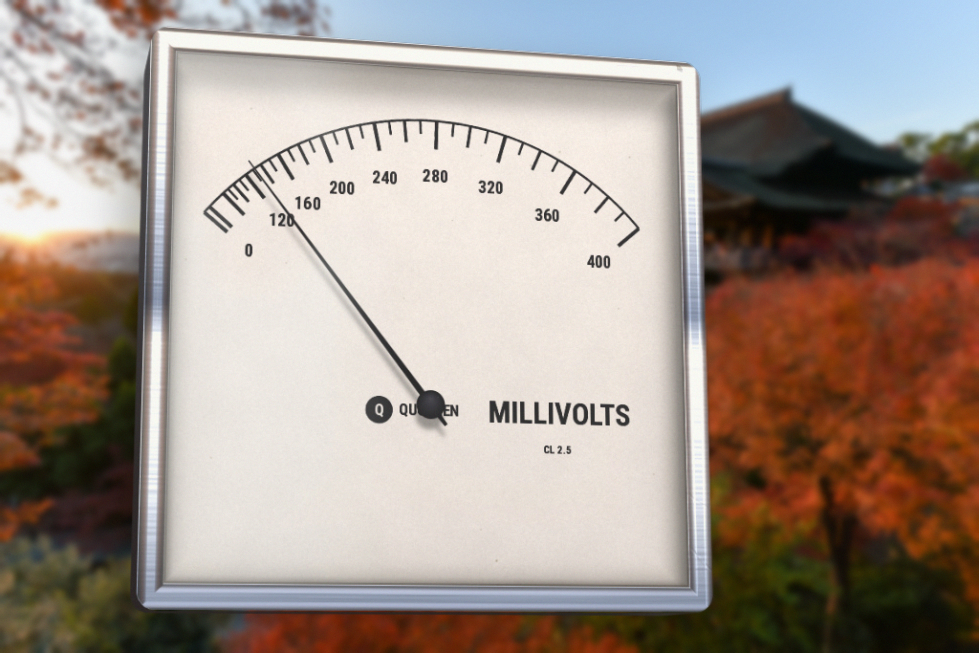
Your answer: **130** mV
